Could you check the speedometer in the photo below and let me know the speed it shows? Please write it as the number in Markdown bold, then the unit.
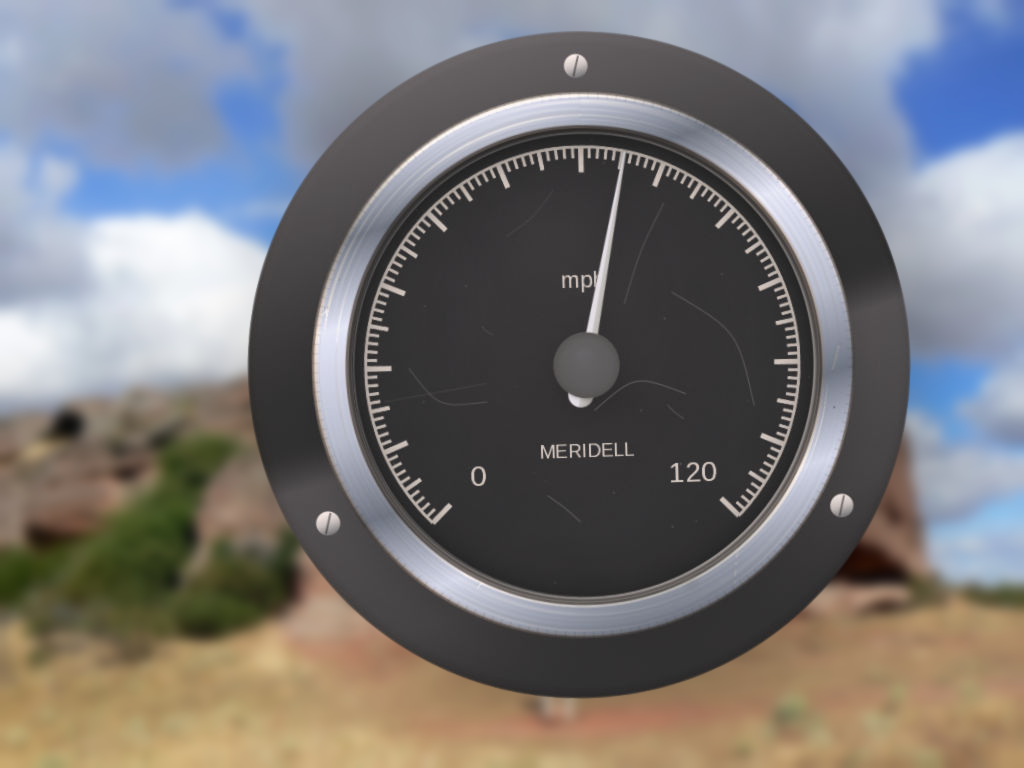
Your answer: **65** mph
